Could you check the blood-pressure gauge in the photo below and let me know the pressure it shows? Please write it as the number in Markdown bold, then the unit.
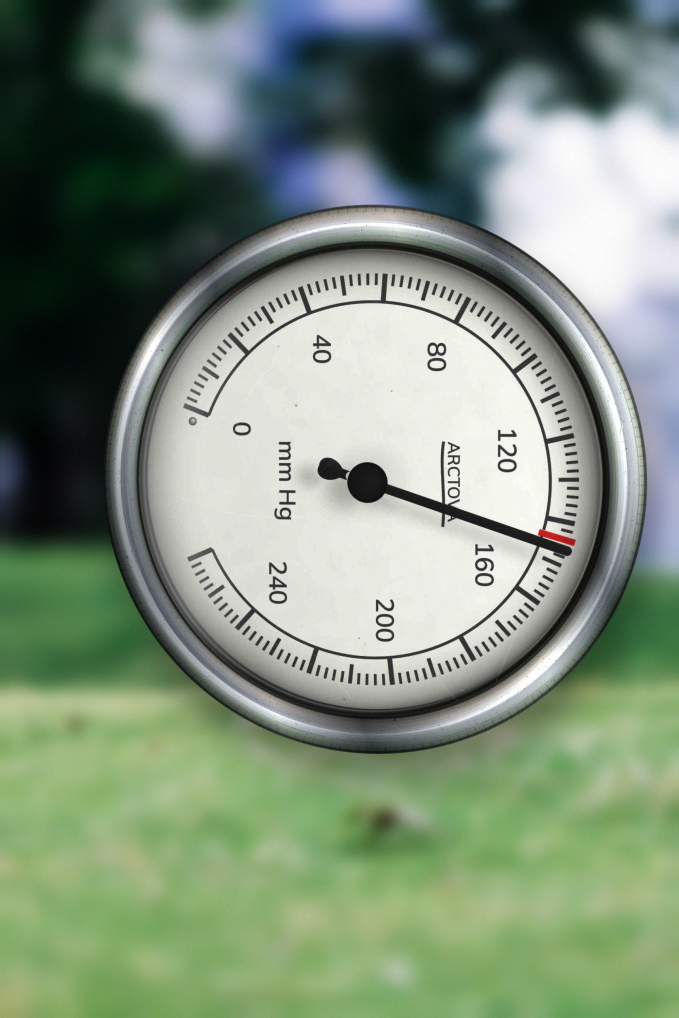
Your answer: **146** mmHg
